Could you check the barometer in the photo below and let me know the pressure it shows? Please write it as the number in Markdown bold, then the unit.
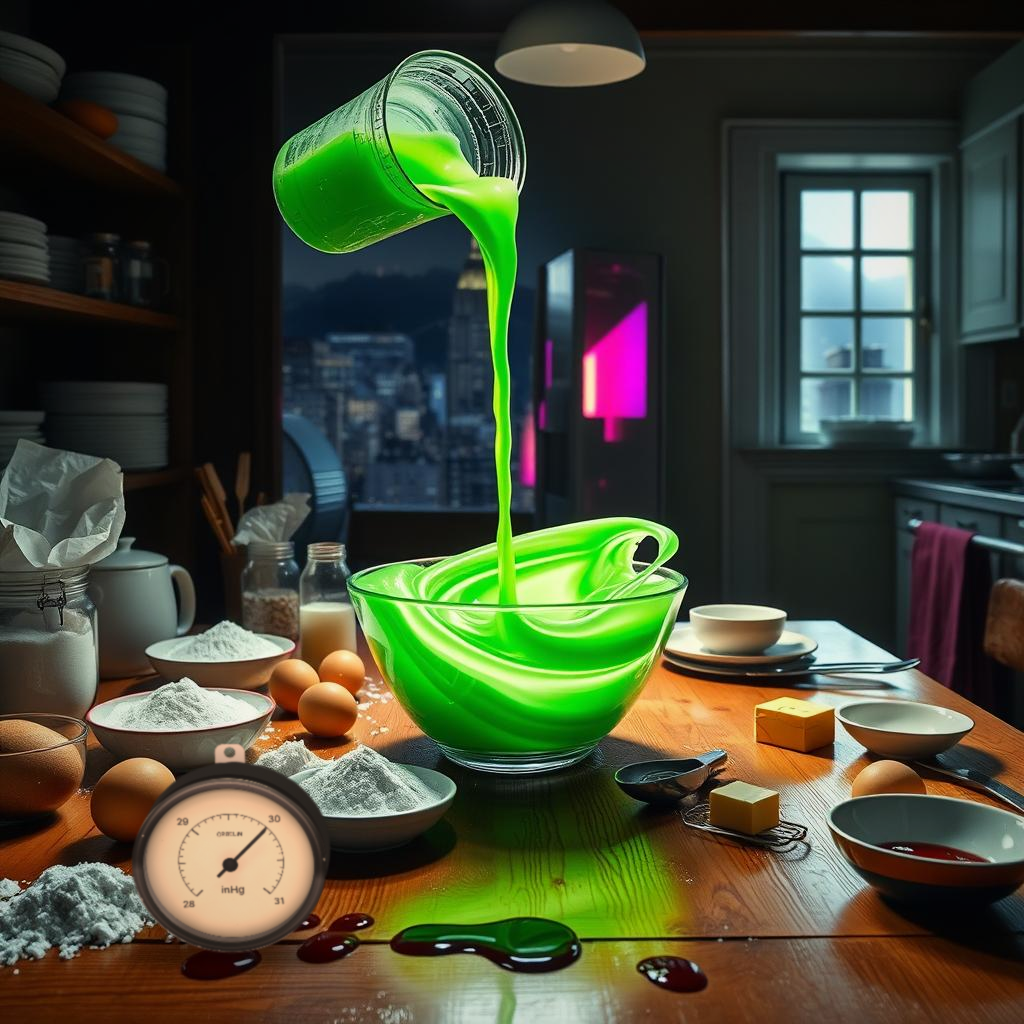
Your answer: **30** inHg
